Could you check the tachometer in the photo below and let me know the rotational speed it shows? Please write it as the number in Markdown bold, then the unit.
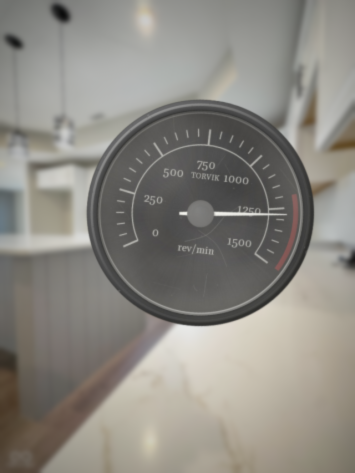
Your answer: **1275** rpm
